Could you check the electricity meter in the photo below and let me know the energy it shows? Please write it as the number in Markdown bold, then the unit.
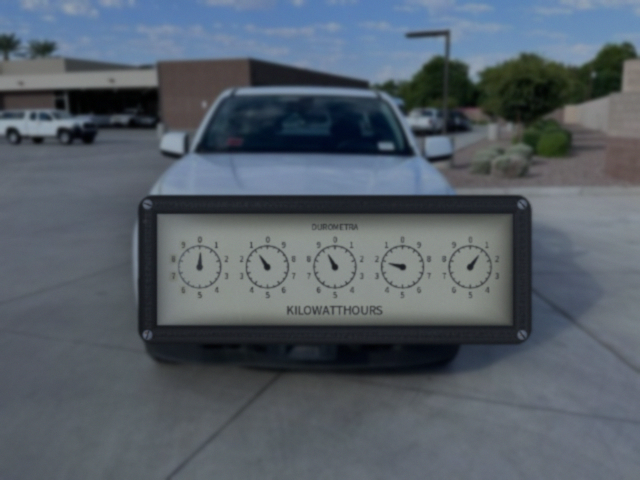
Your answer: **921** kWh
